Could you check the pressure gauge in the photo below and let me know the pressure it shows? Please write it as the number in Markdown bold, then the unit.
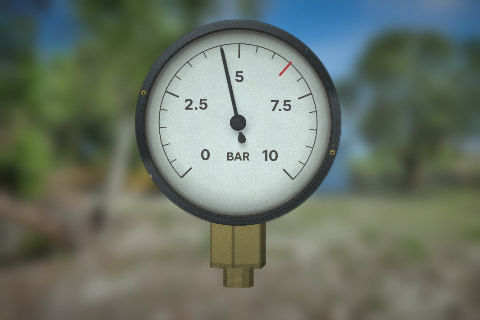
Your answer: **4.5** bar
